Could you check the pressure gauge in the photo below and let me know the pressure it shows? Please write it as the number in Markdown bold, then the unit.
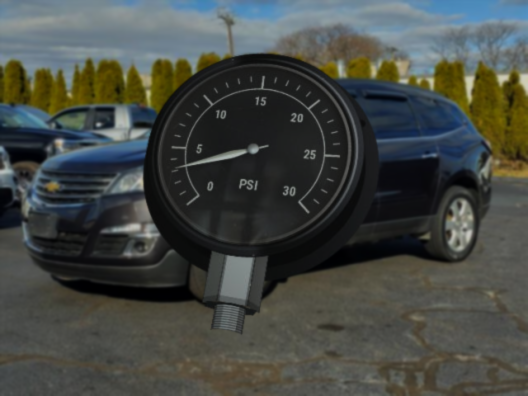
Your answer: **3** psi
